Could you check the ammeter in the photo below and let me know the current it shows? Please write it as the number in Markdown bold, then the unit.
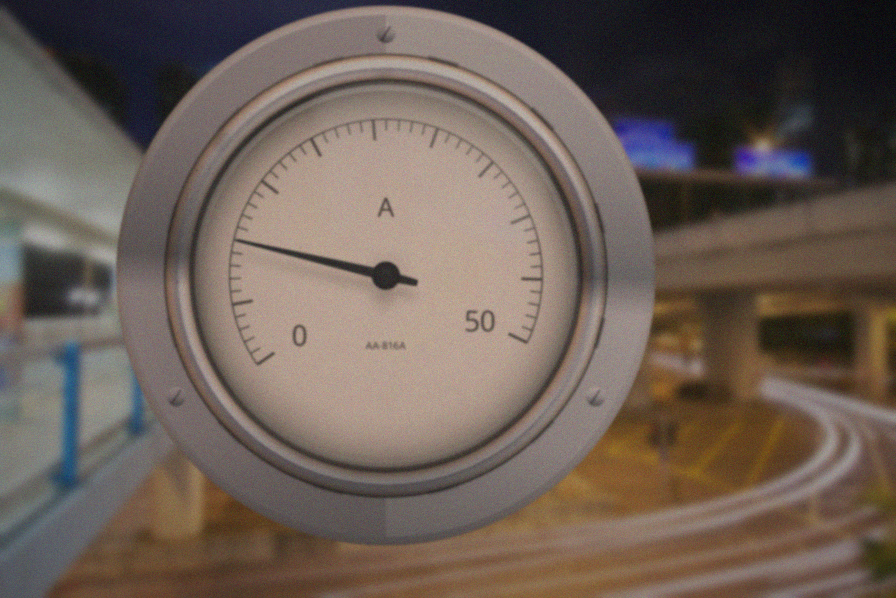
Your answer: **10** A
